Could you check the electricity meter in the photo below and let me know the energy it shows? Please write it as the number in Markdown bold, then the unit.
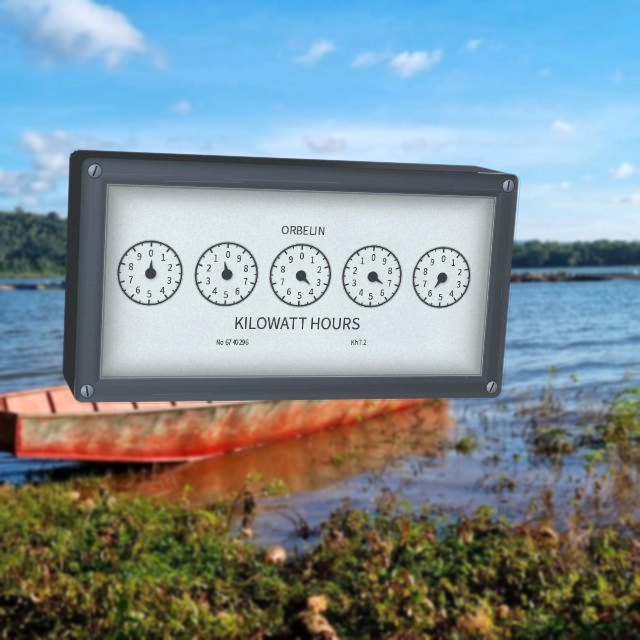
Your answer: **366** kWh
